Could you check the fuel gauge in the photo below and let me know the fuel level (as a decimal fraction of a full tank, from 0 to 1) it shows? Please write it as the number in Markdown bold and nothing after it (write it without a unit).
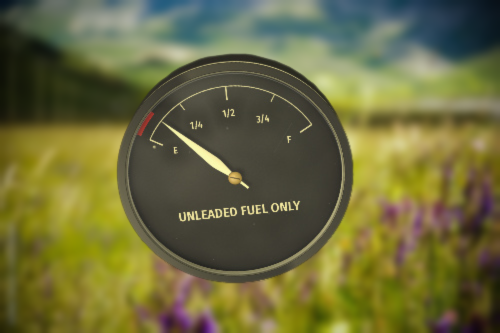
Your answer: **0.125**
